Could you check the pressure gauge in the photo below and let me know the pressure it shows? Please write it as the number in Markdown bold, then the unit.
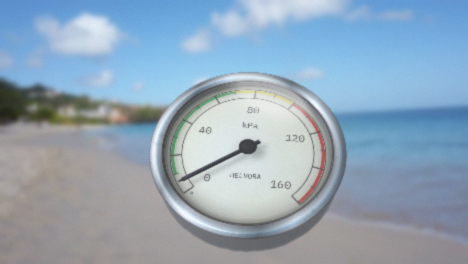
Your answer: **5** kPa
